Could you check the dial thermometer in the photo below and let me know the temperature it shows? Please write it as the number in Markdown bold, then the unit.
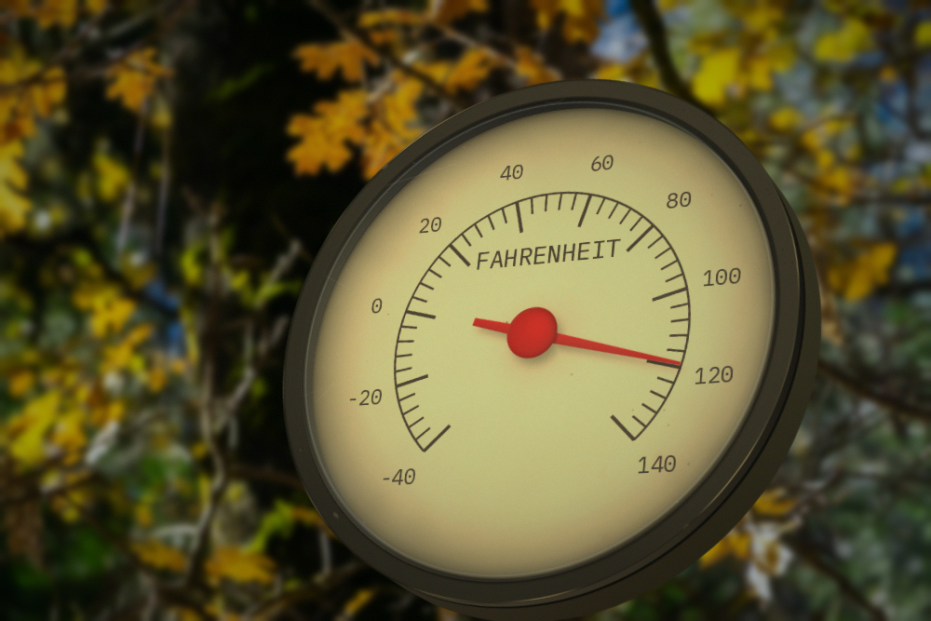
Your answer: **120** °F
